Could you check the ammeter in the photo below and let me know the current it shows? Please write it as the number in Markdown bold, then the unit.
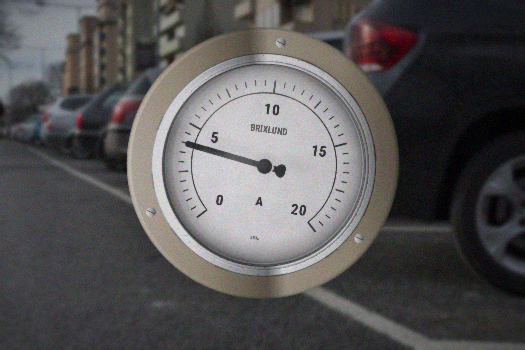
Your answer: **4** A
